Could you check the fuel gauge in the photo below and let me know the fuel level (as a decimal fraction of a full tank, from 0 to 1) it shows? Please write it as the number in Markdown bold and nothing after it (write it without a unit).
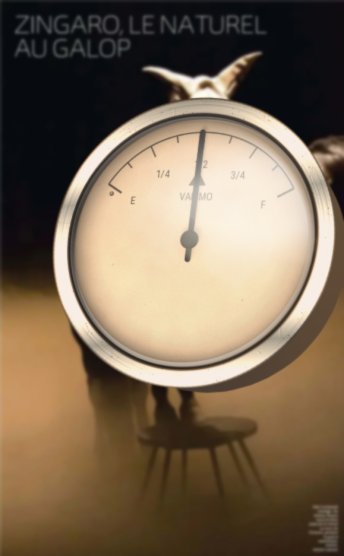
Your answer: **0.5**
